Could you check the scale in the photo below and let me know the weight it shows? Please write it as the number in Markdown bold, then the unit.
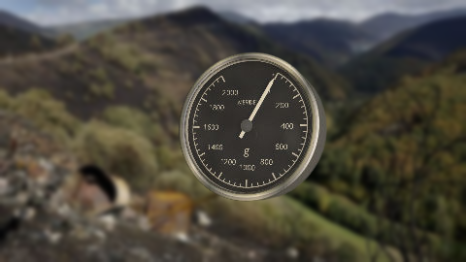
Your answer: **0** g
